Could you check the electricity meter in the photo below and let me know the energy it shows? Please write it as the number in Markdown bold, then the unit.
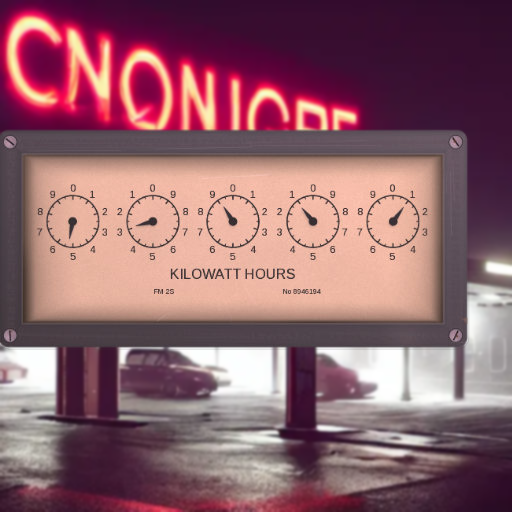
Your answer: **52911** kWh
